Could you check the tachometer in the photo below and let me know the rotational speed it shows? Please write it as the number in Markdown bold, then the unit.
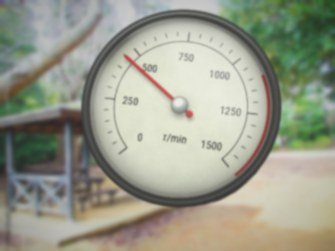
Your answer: **450** rpm
